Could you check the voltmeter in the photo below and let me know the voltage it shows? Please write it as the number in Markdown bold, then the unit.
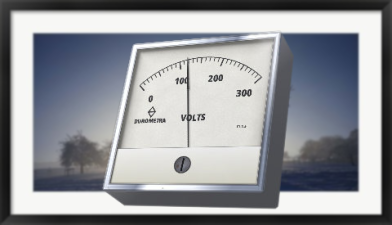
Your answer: **120** V
